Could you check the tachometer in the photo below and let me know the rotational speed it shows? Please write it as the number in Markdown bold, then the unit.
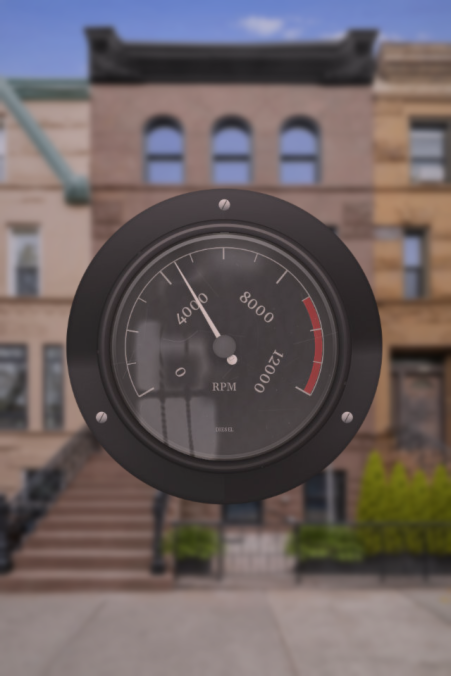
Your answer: **4500** rpm
